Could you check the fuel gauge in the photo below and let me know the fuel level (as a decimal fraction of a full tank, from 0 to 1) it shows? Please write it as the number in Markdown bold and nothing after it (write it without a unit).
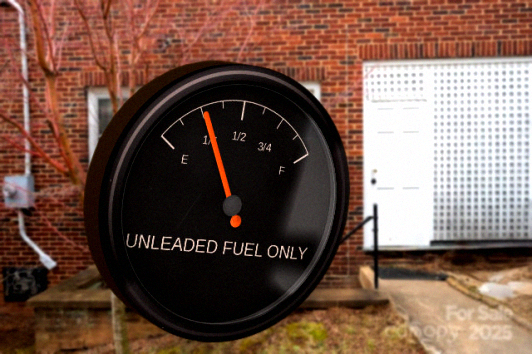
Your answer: **0.25**
